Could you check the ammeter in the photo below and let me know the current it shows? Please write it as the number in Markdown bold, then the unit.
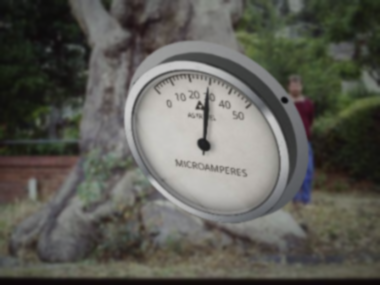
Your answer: **30** µA
